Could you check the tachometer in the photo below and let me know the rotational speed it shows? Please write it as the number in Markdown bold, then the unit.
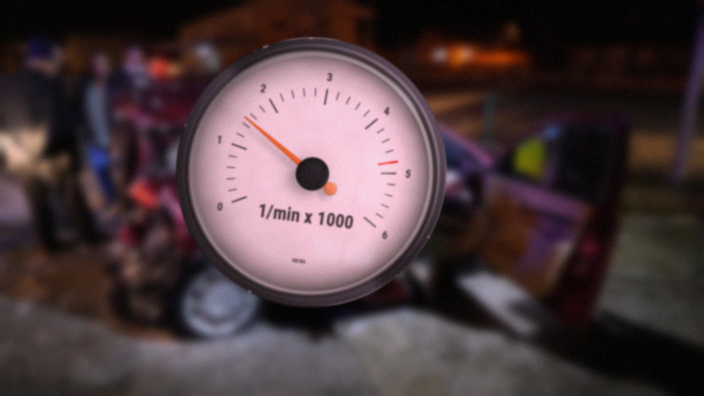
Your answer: **1500** rpm
